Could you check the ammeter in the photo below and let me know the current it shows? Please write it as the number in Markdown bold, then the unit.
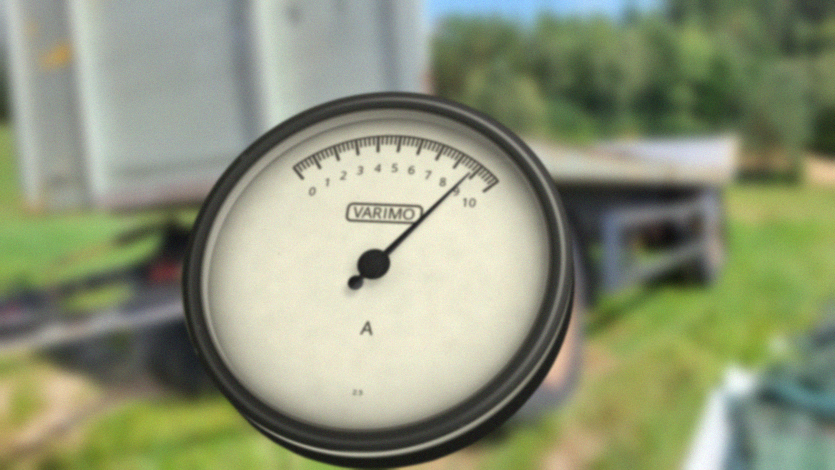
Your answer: **9** A
